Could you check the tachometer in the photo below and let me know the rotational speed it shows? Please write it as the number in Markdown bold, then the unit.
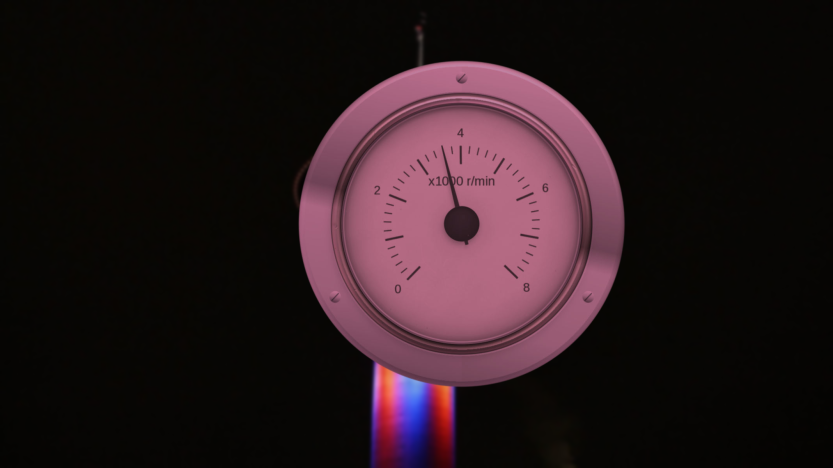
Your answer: **3600** rpm
